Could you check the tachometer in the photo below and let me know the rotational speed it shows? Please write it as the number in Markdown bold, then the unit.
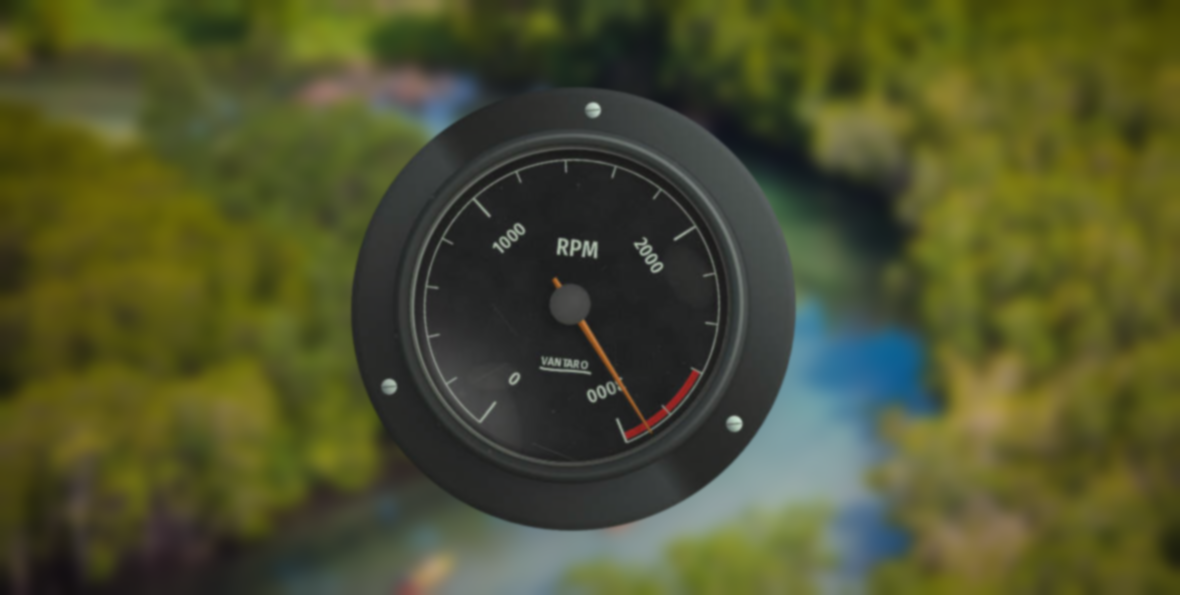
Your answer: **2900** rpm
